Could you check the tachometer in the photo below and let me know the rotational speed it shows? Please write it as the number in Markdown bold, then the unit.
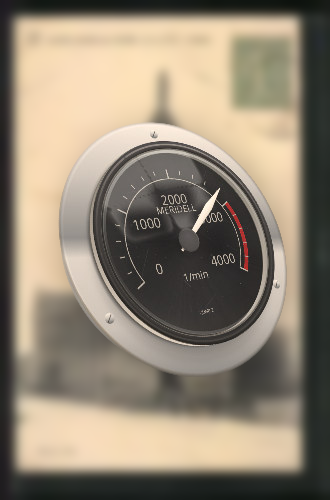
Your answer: **2800** rpm
